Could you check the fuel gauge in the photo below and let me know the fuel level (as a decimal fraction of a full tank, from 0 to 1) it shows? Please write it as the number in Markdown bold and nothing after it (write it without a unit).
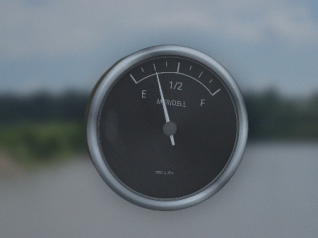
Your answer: **0.25**
